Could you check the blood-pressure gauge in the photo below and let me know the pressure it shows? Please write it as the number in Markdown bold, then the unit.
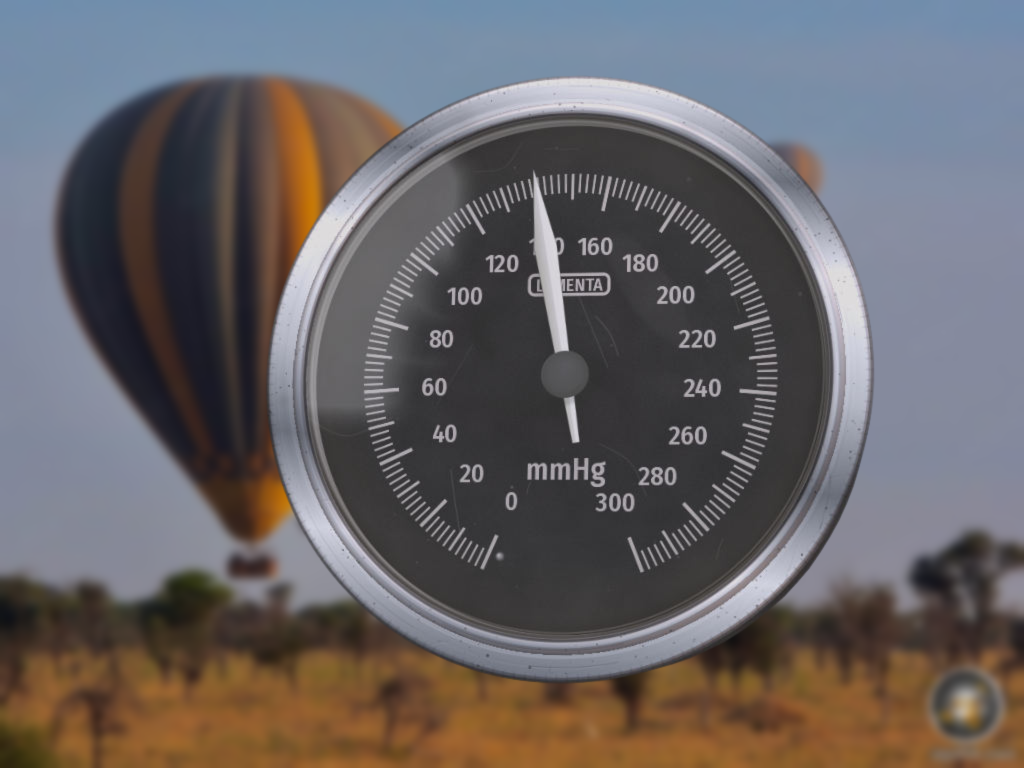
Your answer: **140** mmHg
